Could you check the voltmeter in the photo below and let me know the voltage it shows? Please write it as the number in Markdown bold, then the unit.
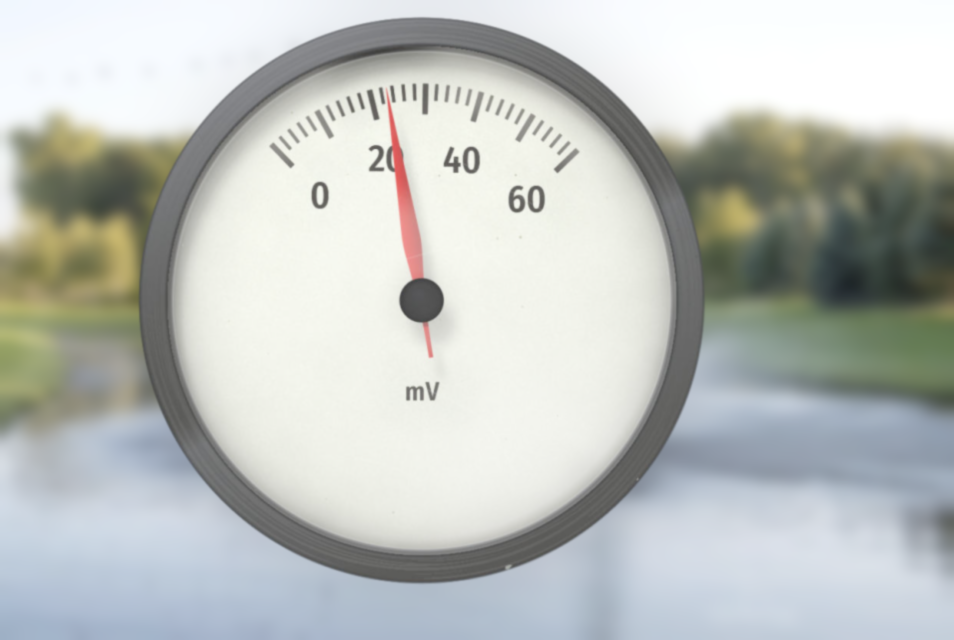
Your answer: **23** mV
